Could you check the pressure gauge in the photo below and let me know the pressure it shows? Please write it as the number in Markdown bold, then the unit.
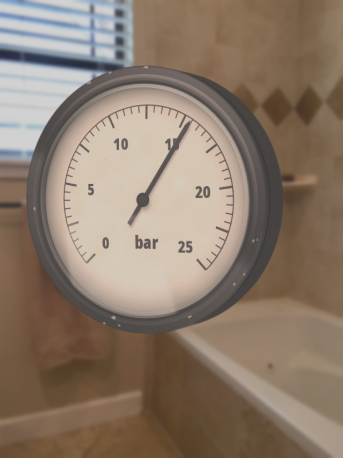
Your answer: **15.5** bar
